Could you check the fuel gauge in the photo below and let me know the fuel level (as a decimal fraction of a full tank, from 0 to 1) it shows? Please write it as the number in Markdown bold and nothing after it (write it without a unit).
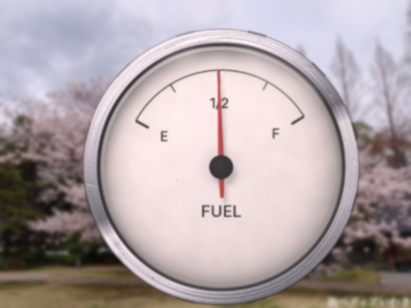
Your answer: **0.5**
